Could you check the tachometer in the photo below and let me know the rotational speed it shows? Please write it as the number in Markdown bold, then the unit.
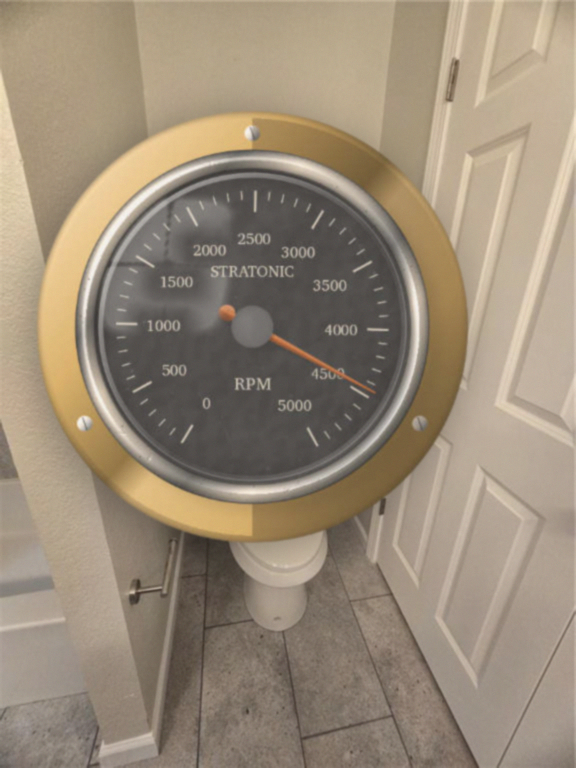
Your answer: **4450** rpm
